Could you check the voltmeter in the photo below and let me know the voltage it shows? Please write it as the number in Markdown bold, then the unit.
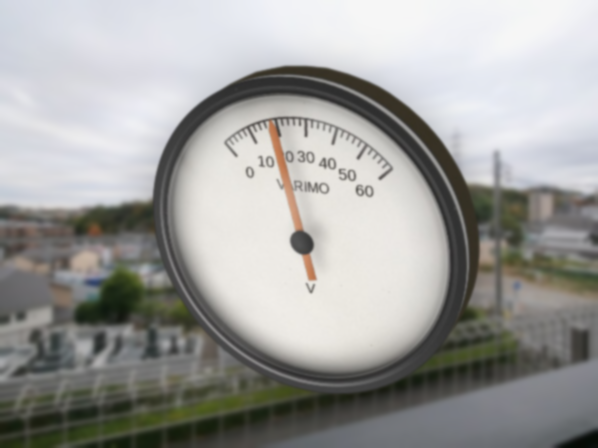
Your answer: **20** V
